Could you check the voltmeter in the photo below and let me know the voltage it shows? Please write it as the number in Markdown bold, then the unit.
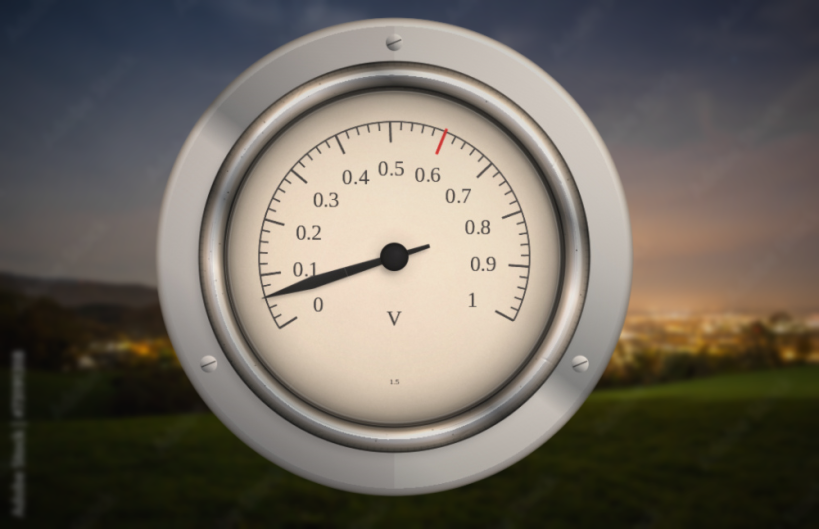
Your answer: **0.06** V
